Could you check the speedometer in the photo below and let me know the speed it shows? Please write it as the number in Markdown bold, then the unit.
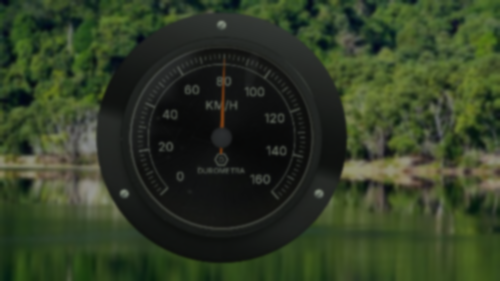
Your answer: **80** km/h
